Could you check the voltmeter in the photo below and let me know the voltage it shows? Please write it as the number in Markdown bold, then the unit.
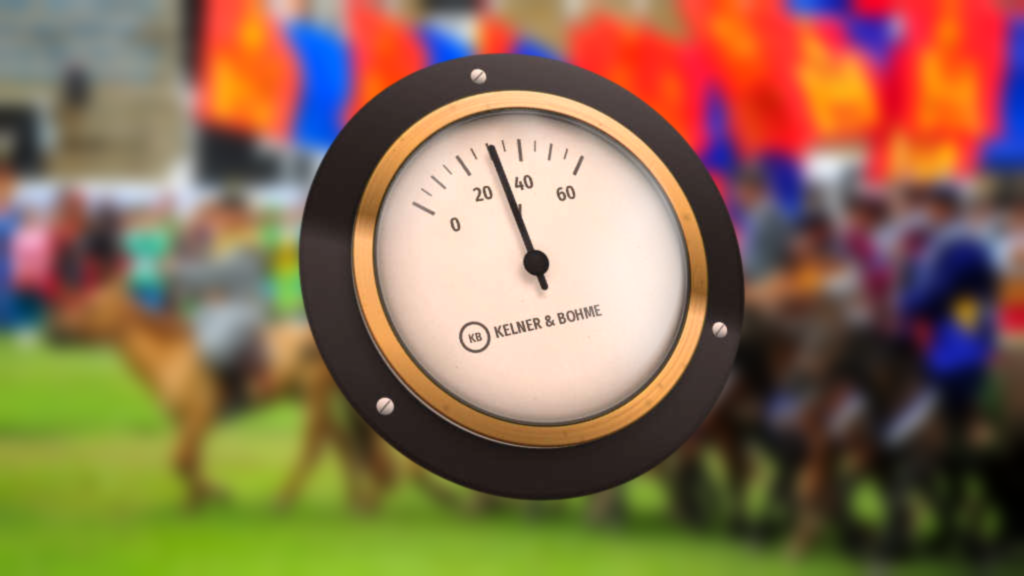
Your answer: **30** V
